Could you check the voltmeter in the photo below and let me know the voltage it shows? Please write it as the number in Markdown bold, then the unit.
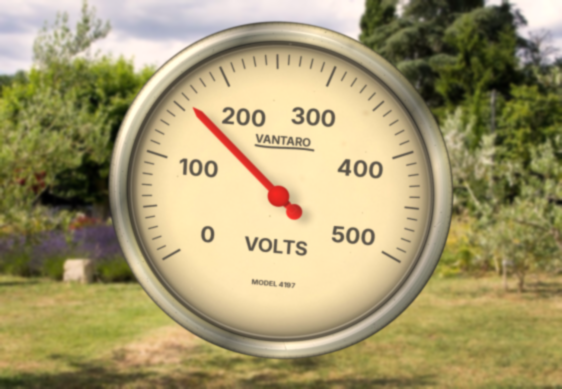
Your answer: **160** V
